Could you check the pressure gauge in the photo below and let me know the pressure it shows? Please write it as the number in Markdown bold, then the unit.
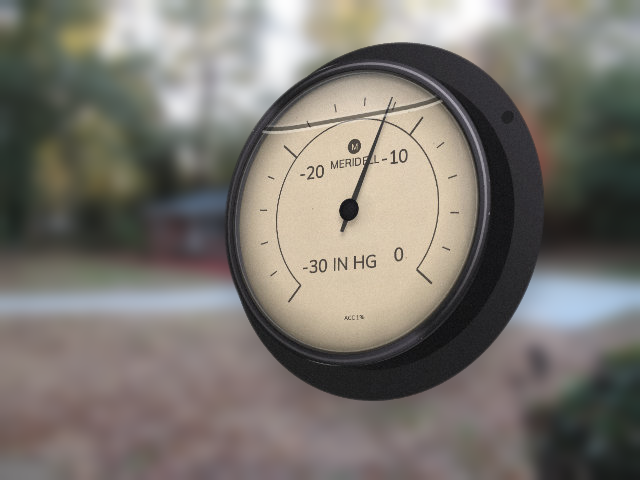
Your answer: **-12** inHg
